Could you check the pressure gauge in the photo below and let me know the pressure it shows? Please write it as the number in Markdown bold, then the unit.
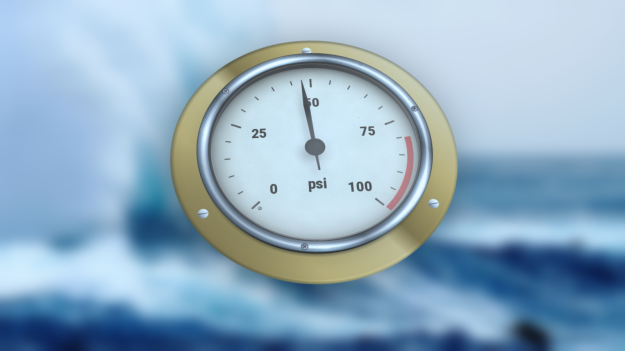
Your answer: **47.5** psi
